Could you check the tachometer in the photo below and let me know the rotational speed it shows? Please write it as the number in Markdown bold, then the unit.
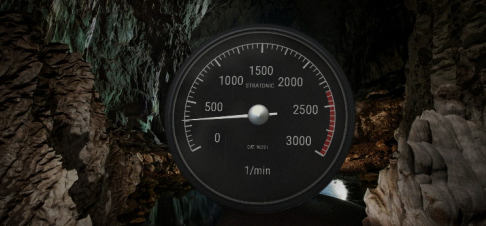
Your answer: **300** rpm
